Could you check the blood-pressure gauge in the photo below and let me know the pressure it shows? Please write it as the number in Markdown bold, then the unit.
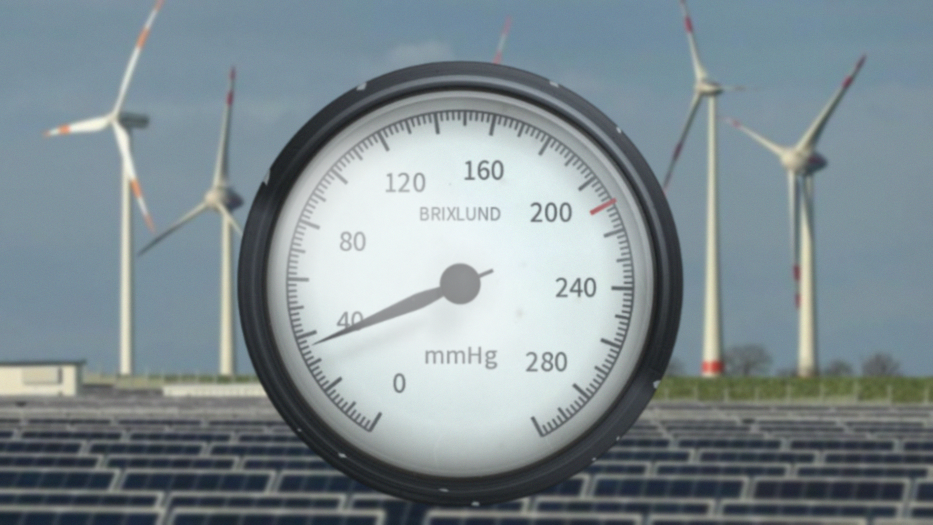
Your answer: **36** mmHg
